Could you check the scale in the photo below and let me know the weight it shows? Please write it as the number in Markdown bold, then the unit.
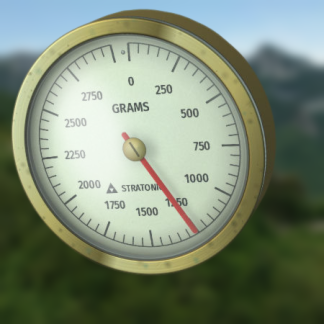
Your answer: **1250** g
